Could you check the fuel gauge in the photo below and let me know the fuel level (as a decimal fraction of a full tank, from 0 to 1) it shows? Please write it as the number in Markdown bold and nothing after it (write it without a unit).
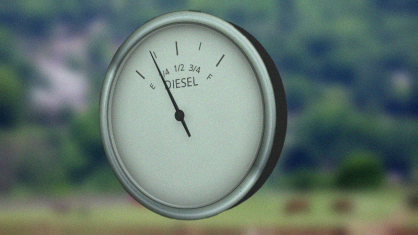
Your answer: **0.25**
